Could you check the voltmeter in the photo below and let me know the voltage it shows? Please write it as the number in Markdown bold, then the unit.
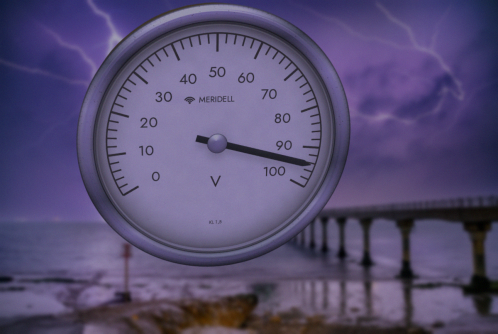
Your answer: **94** V
